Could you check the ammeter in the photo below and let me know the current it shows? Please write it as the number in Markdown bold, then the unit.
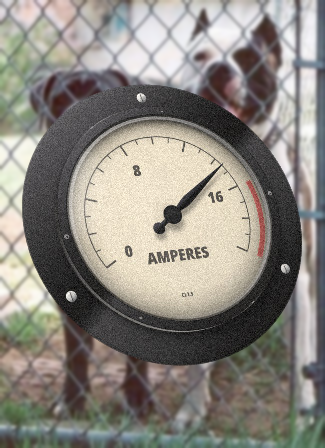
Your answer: **14.5** A
